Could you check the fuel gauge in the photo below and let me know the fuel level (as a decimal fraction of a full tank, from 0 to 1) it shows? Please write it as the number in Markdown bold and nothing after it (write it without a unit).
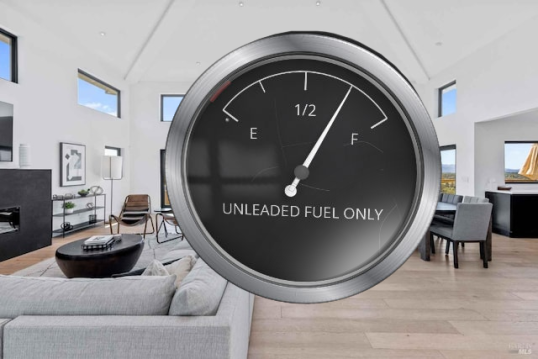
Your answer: **0.75**
